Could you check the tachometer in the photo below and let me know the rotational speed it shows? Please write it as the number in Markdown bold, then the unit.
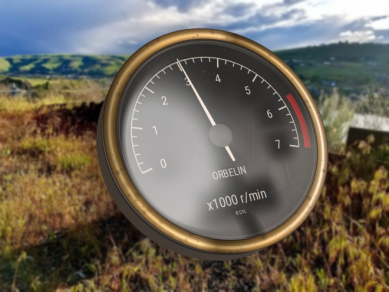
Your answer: **3000** rpm
